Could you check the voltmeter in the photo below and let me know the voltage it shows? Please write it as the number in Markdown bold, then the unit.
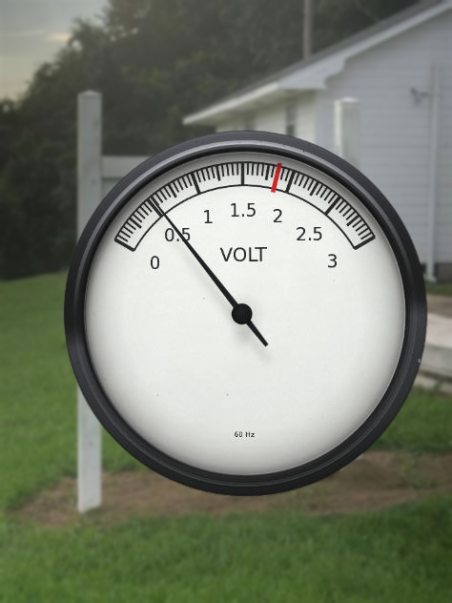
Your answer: **0.55** V
